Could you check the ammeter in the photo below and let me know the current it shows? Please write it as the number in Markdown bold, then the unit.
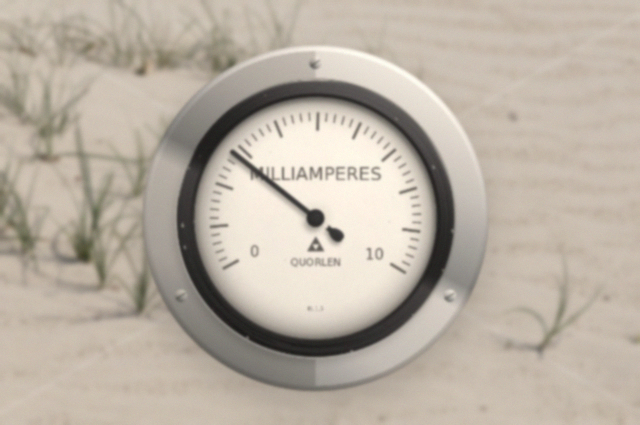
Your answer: **2.8** mA
